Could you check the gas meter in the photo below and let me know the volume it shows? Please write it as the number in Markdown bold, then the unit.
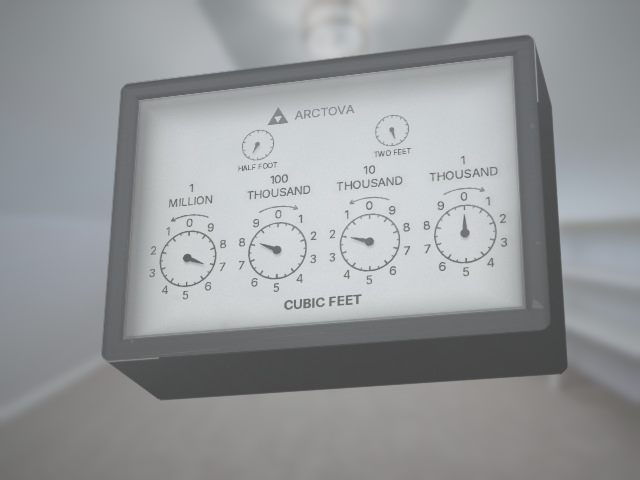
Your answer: **682000** ft³
